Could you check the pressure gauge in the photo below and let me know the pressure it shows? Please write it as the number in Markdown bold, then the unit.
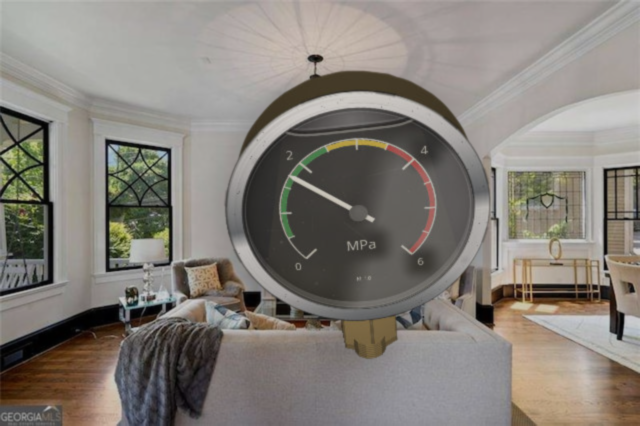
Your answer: **1.75** MPa
